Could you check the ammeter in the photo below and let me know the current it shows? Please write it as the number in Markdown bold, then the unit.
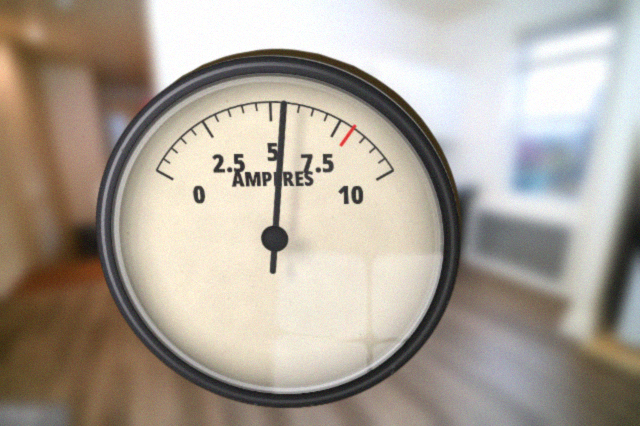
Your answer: **5.5** A
